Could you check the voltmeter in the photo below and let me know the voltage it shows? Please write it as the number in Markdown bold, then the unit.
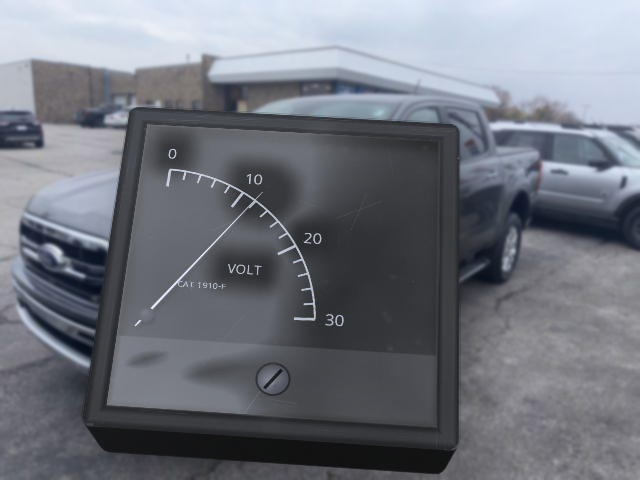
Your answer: **12** V
